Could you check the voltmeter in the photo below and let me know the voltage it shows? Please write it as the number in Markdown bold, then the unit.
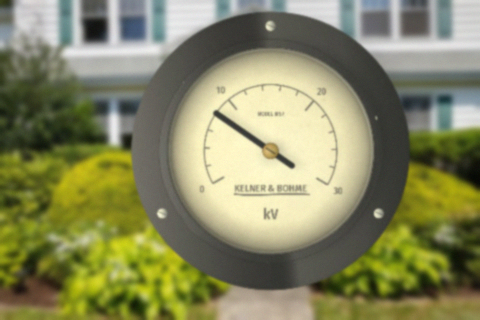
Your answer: **8** kV
